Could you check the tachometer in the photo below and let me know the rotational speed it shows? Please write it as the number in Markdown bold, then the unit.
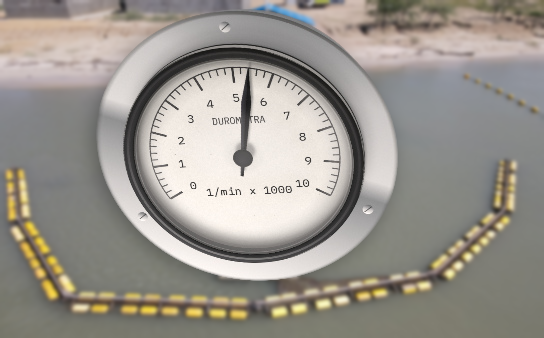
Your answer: **5400** rpm
